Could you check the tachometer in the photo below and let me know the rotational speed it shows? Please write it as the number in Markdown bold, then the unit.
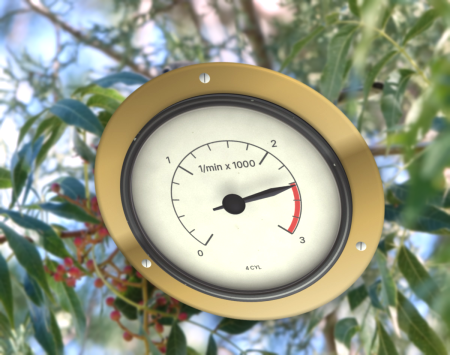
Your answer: **2400** rpm
